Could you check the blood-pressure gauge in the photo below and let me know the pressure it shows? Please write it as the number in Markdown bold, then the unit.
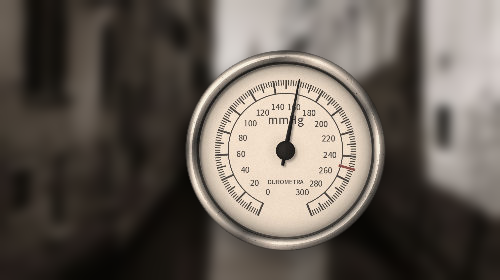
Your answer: **160** mmHg
